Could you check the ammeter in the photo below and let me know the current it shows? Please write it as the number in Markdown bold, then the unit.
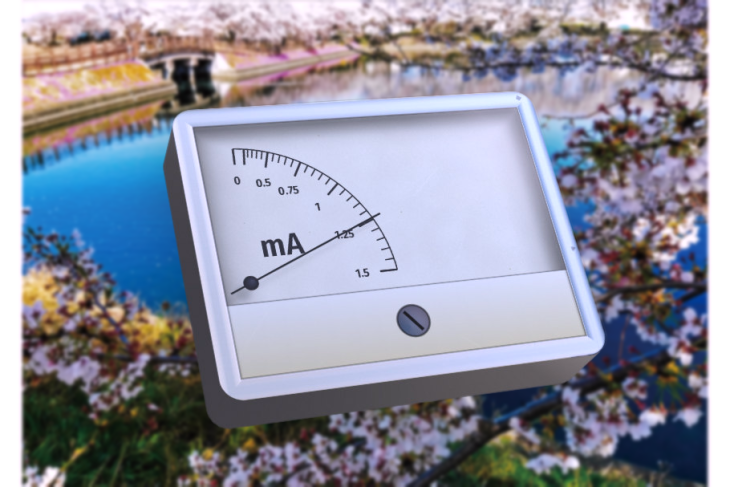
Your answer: **1.25** mA
